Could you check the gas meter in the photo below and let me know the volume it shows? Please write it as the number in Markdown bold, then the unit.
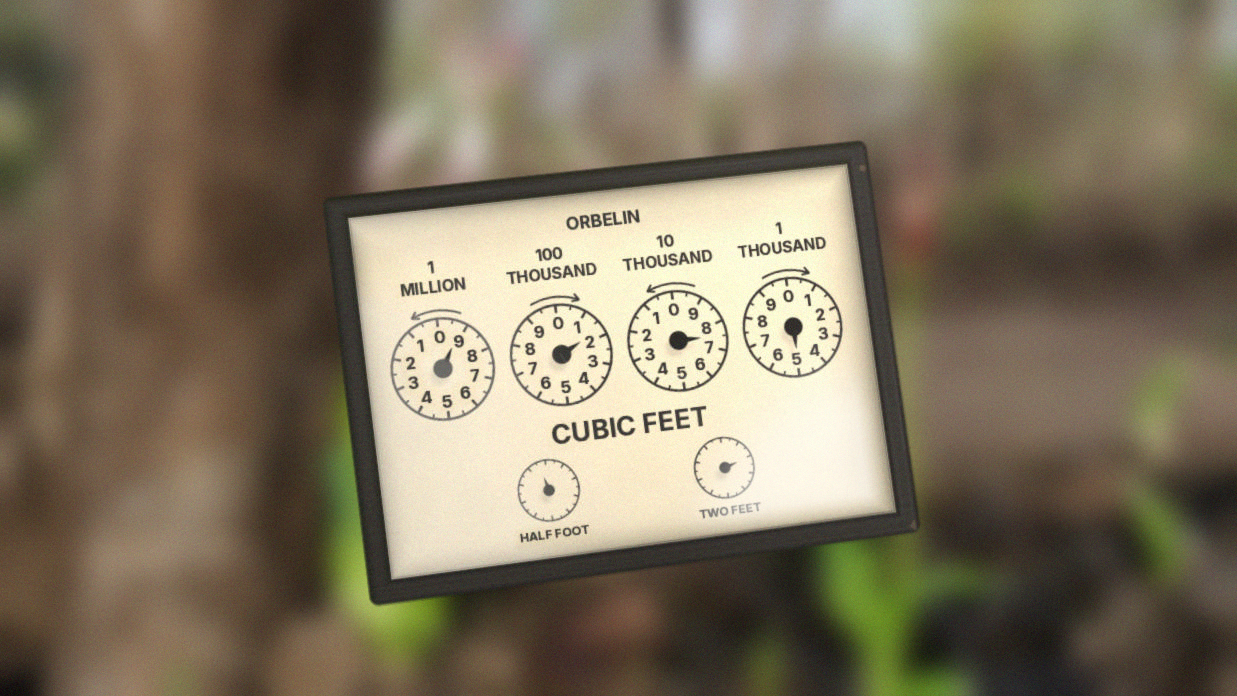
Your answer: **917500** ft³
